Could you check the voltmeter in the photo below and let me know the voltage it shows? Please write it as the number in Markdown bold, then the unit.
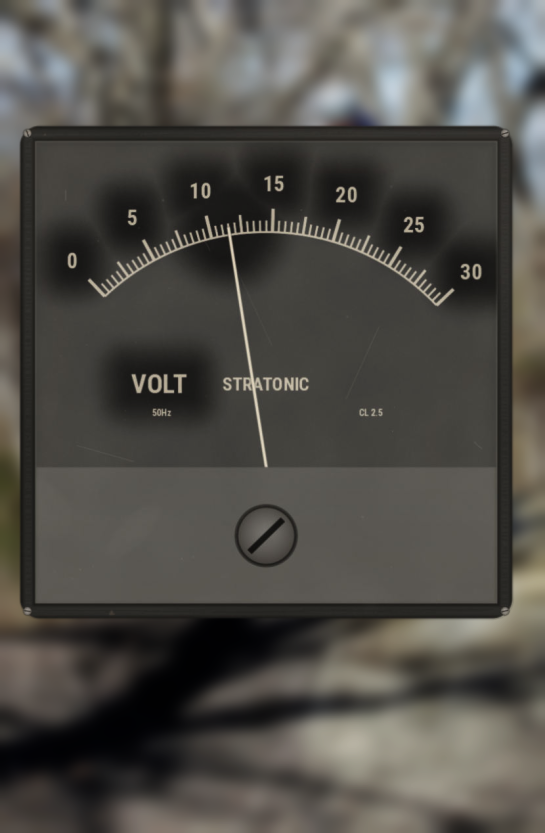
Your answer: **11.5** V
